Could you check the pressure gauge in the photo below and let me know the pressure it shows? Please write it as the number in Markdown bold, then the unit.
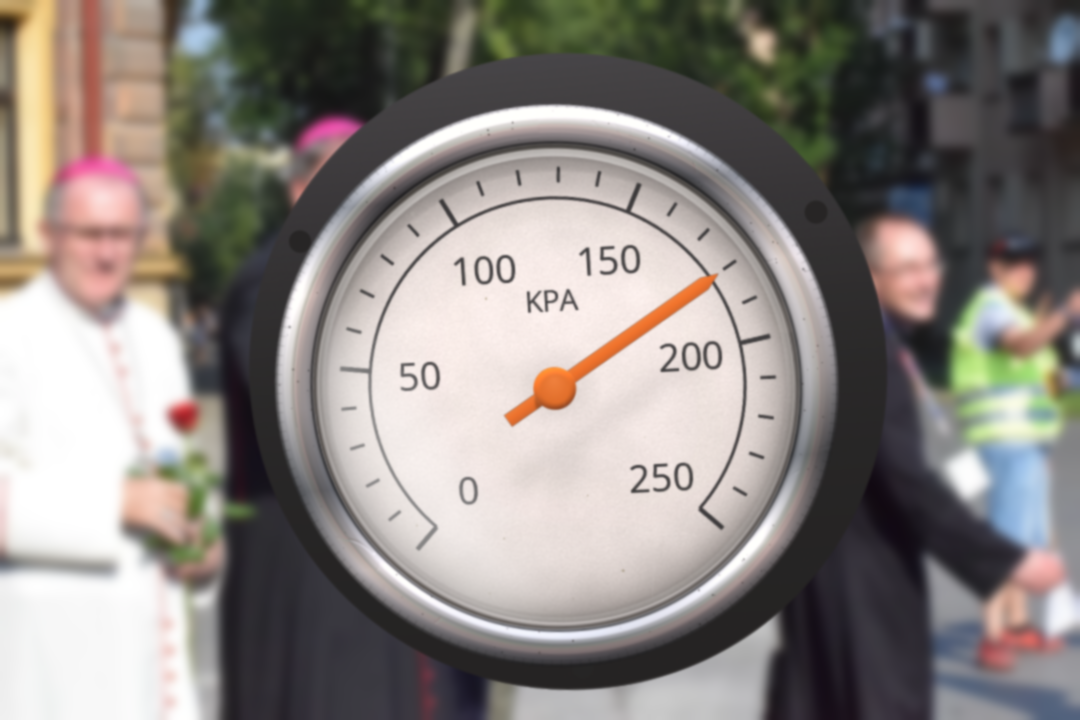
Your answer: **180** kPa
